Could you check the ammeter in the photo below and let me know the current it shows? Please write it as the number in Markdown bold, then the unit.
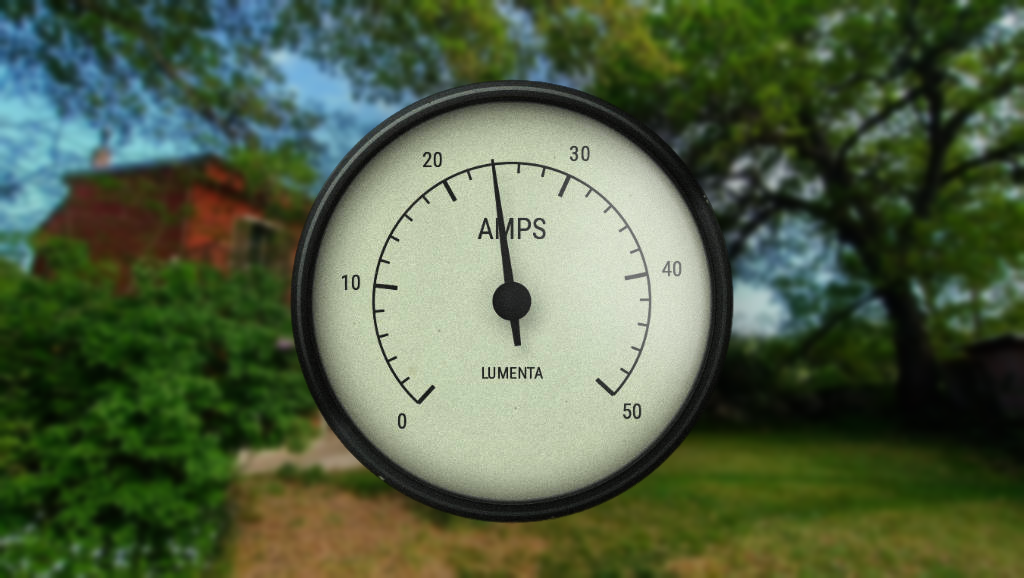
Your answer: **24** A
